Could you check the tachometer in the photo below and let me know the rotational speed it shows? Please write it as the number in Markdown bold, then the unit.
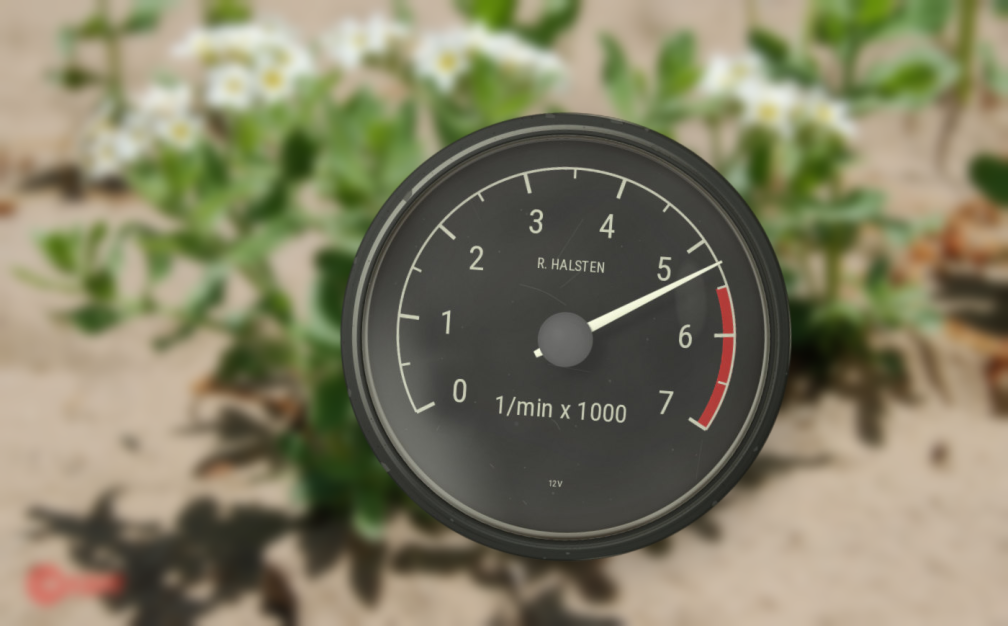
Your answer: **5250** rpm
